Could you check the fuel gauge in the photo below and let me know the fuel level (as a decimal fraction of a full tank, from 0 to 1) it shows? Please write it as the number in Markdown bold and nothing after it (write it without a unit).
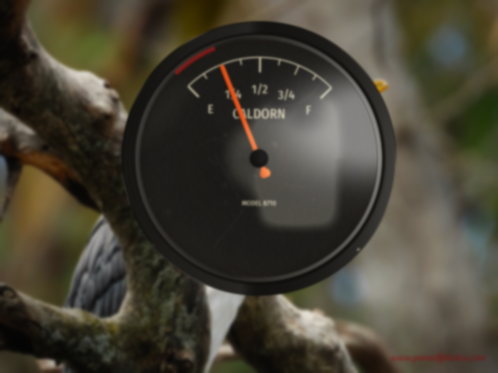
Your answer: **0.25**
